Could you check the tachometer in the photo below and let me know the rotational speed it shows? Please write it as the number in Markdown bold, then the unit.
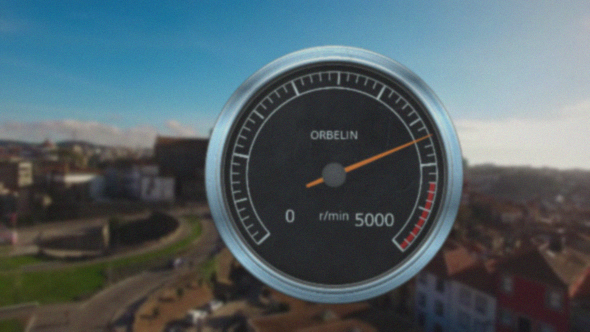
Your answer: **3700** rpm
